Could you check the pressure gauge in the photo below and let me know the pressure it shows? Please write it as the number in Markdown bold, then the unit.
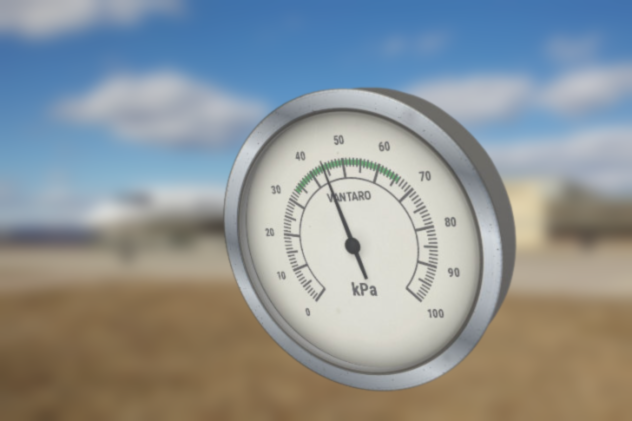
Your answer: **45** kPa
